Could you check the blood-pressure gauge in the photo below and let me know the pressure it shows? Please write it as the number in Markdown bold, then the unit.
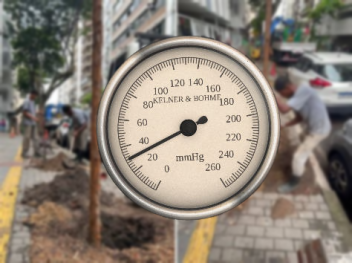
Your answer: **30** mmHg
